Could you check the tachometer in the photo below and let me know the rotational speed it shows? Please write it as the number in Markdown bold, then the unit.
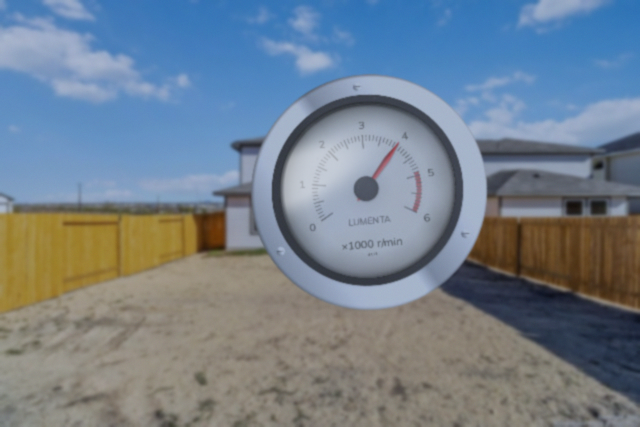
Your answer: **4000** rpm
